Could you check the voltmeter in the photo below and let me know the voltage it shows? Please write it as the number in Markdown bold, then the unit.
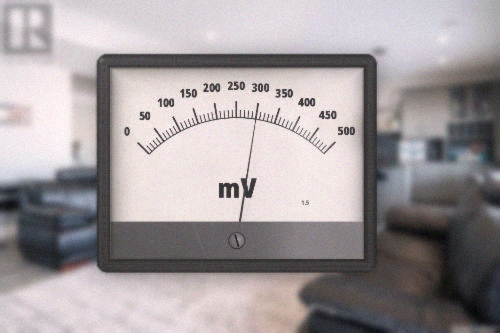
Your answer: **300** mV
